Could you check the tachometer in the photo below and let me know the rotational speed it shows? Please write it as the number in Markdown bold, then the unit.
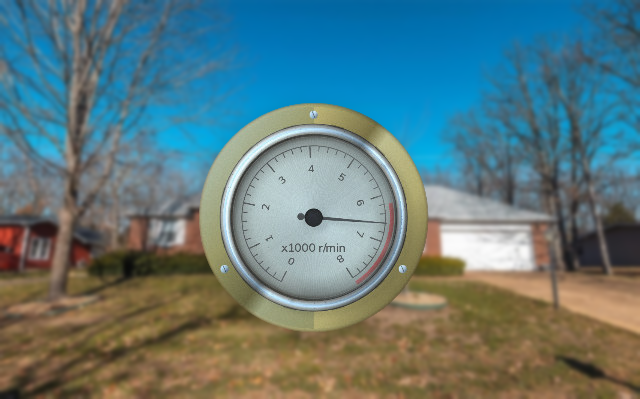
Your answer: **6600** rpm
